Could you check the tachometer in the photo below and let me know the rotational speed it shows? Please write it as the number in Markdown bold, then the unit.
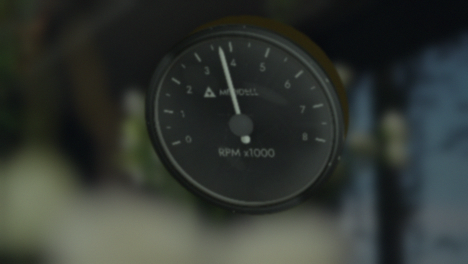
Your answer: **3750** rpm
